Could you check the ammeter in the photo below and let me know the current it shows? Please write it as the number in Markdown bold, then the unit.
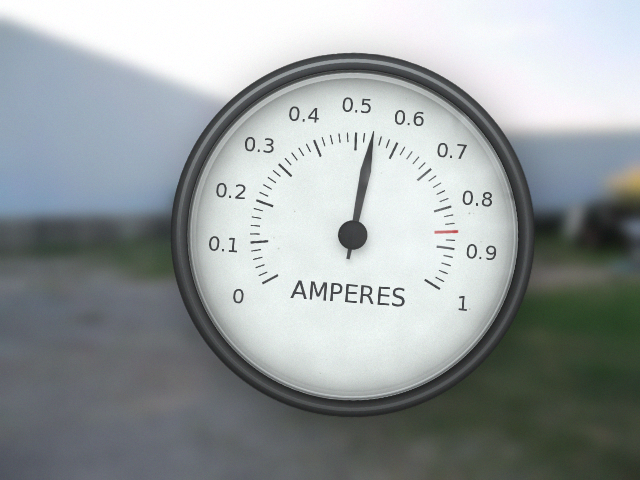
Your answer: **0.54** A
